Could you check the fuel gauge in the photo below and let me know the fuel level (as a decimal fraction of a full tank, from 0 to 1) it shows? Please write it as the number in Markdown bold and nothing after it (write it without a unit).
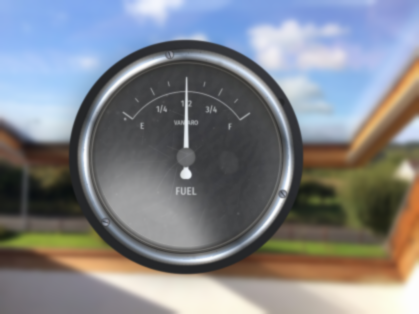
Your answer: **0.5**
